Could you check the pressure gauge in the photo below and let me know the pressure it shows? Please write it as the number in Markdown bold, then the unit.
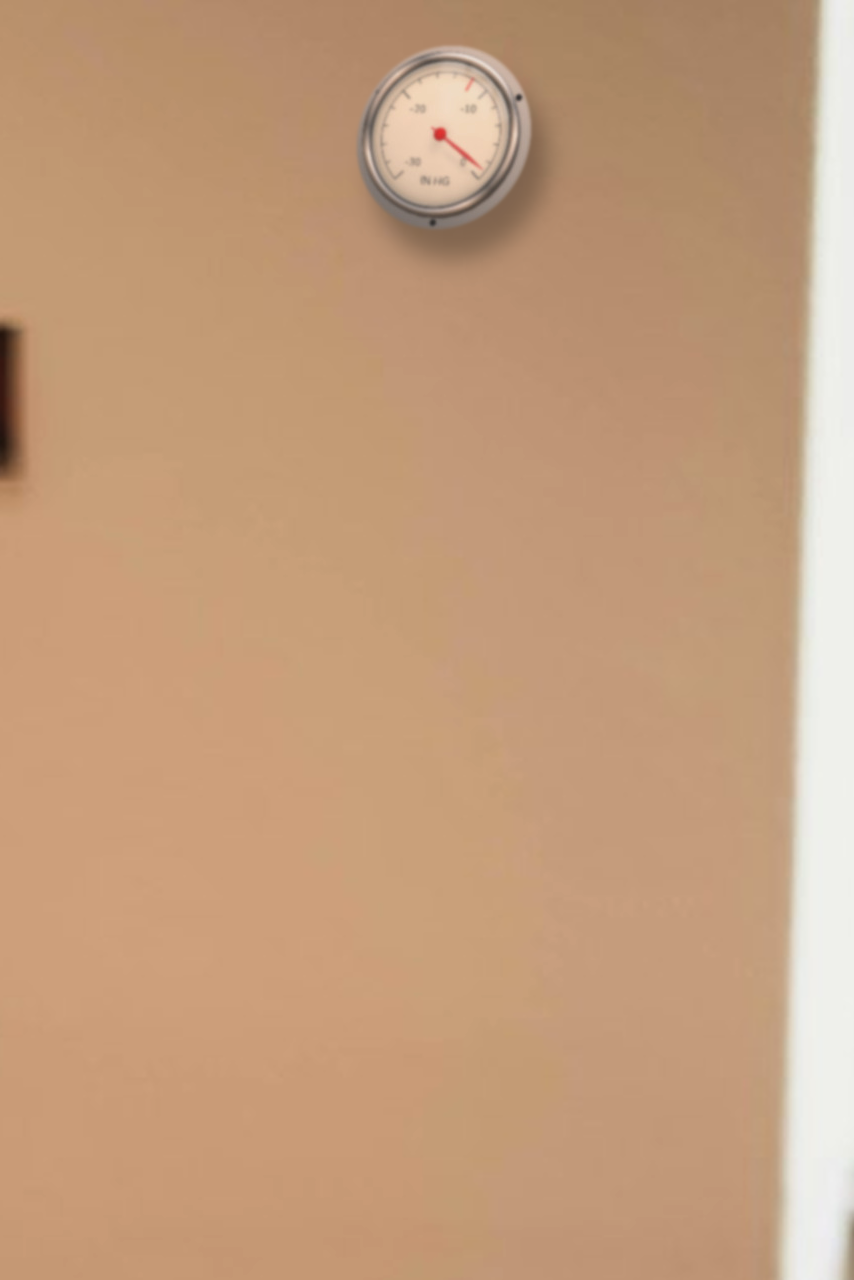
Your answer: **-1** inHg
